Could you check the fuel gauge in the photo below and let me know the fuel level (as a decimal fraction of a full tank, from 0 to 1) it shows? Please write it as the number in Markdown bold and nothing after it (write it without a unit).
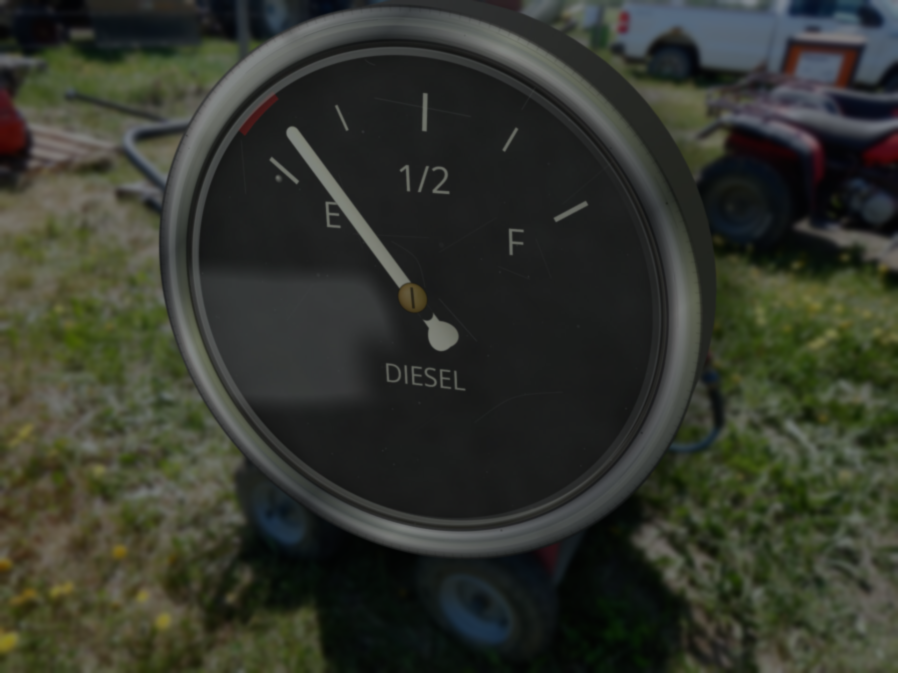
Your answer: **0.125**
